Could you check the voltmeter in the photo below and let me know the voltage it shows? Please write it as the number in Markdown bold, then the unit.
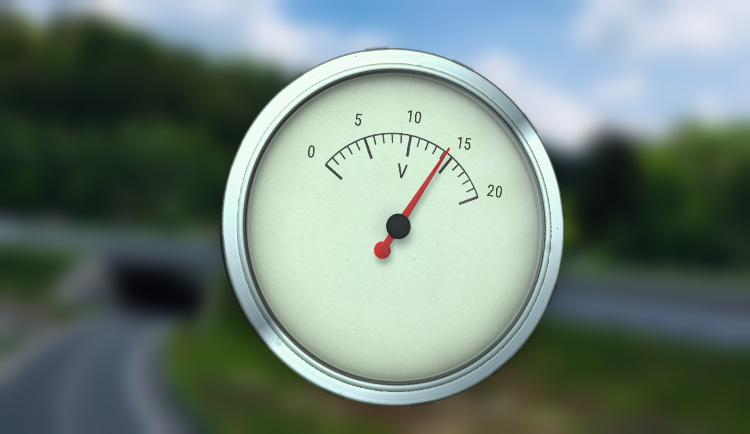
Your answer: **14** V
